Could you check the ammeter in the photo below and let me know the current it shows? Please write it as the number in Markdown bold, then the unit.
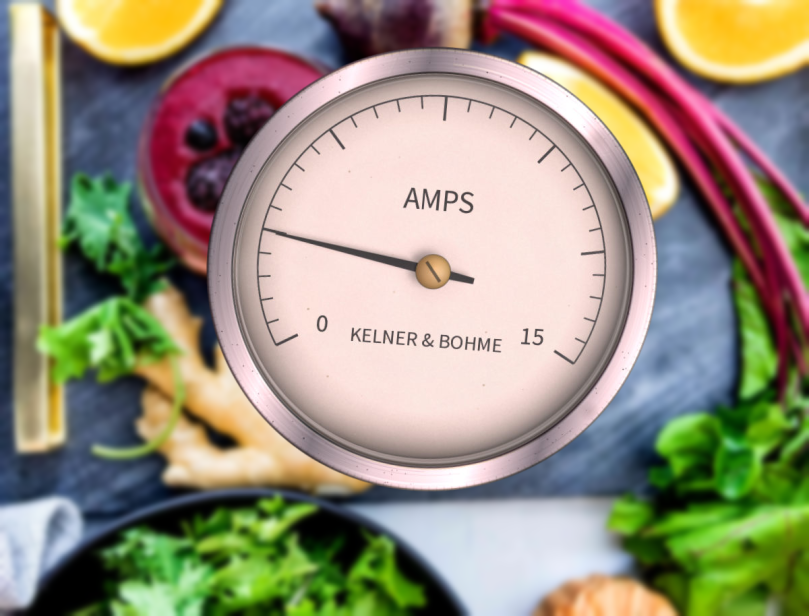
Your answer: **2.5** A
